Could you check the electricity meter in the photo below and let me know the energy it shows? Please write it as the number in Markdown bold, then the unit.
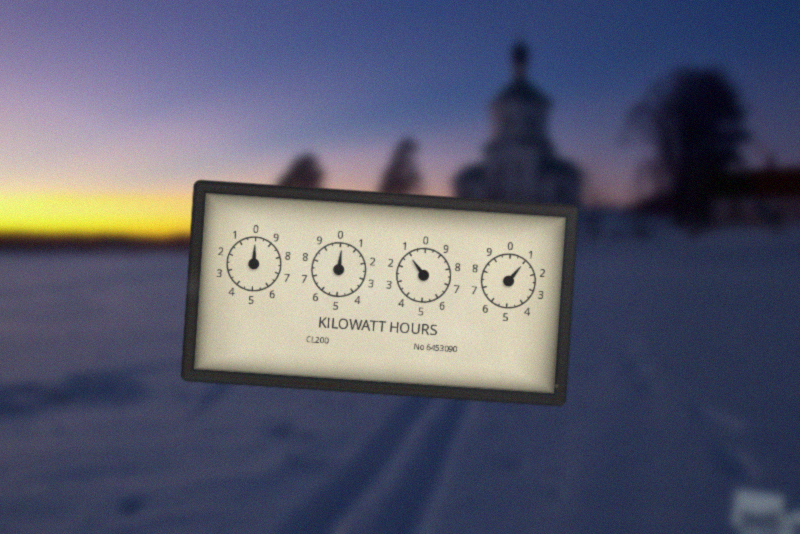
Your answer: **11** kWh
